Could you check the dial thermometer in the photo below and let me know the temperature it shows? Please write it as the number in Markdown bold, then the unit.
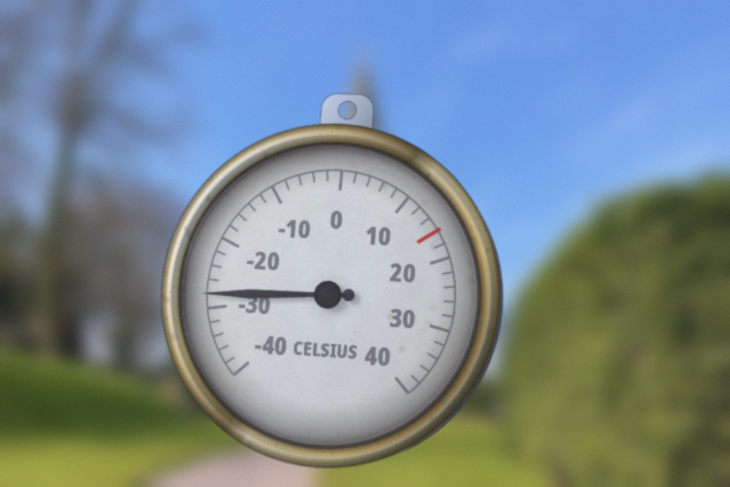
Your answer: **-28** °C
